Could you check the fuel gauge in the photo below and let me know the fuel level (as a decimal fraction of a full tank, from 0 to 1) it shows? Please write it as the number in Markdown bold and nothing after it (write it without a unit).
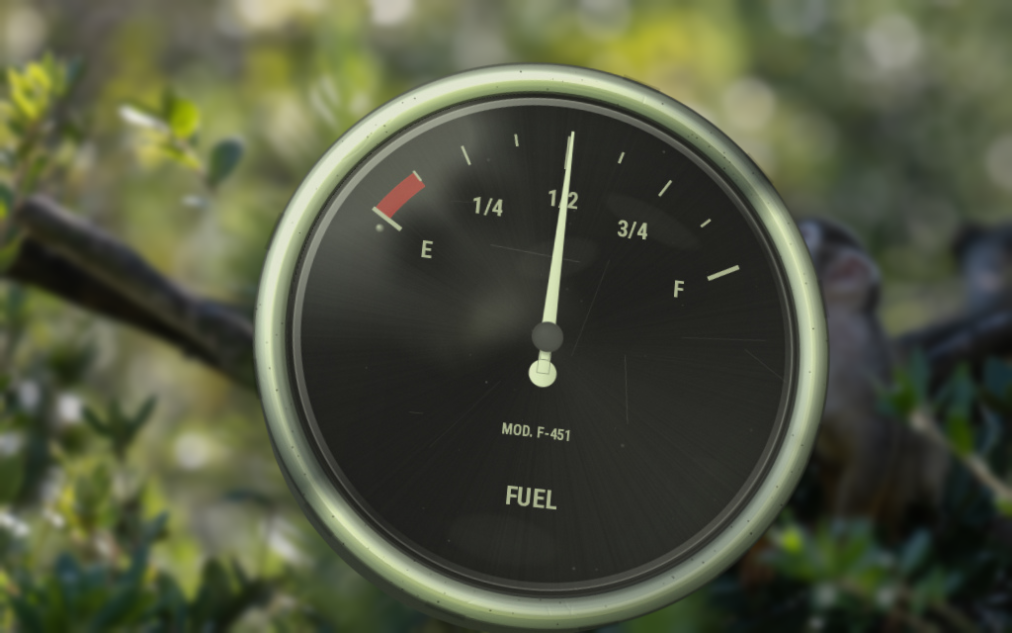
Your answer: **0.5**
